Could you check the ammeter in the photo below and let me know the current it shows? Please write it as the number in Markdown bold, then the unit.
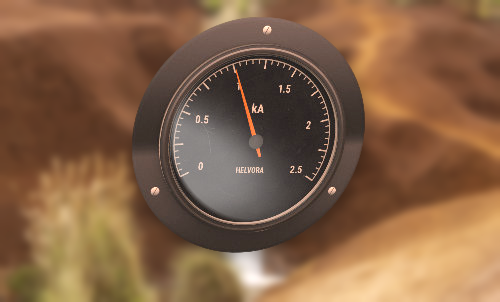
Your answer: **1** kA
